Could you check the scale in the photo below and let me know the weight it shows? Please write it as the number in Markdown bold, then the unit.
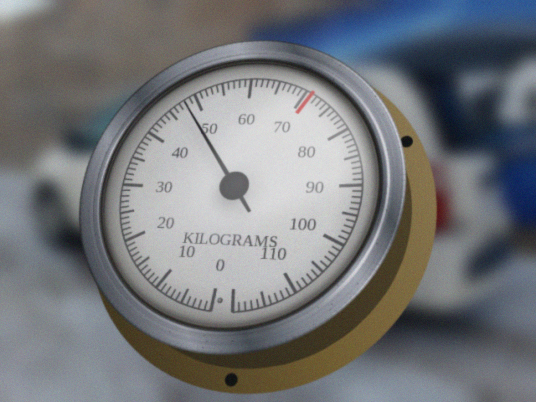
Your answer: **48** kg
